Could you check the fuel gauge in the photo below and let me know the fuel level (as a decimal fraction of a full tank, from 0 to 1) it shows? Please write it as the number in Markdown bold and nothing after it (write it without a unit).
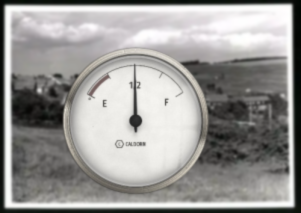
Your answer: **0.5**
